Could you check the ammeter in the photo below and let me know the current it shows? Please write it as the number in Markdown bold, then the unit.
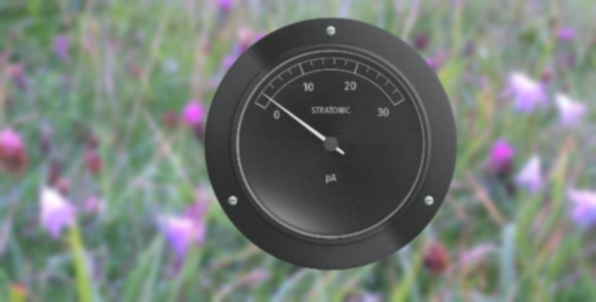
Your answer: **2** µA
